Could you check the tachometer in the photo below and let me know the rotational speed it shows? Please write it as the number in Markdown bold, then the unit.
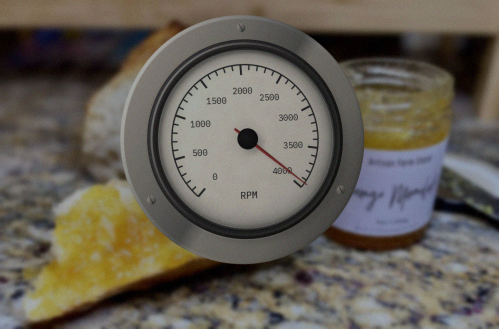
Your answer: **3950** rpm
